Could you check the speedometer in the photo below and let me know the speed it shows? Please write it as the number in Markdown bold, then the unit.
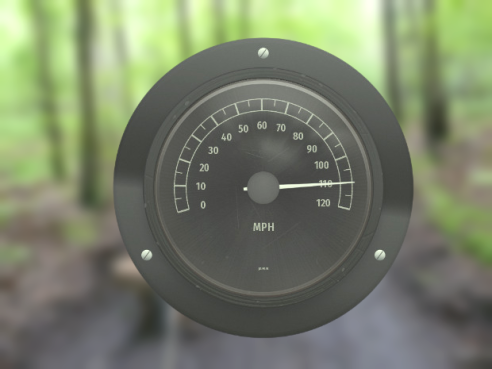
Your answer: **110** mph
